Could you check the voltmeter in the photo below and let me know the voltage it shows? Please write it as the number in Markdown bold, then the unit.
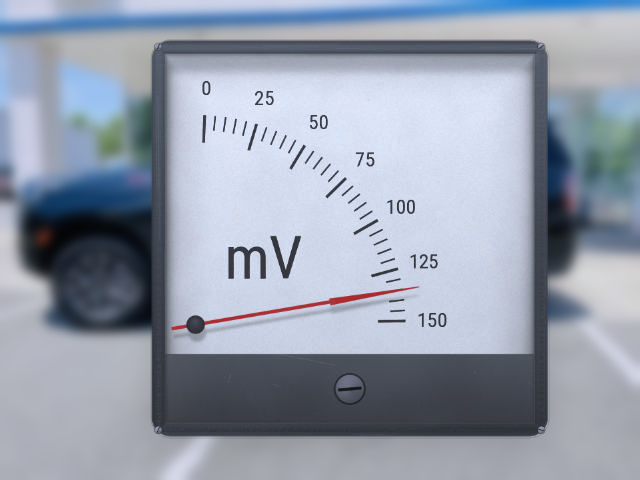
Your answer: **135** mV
